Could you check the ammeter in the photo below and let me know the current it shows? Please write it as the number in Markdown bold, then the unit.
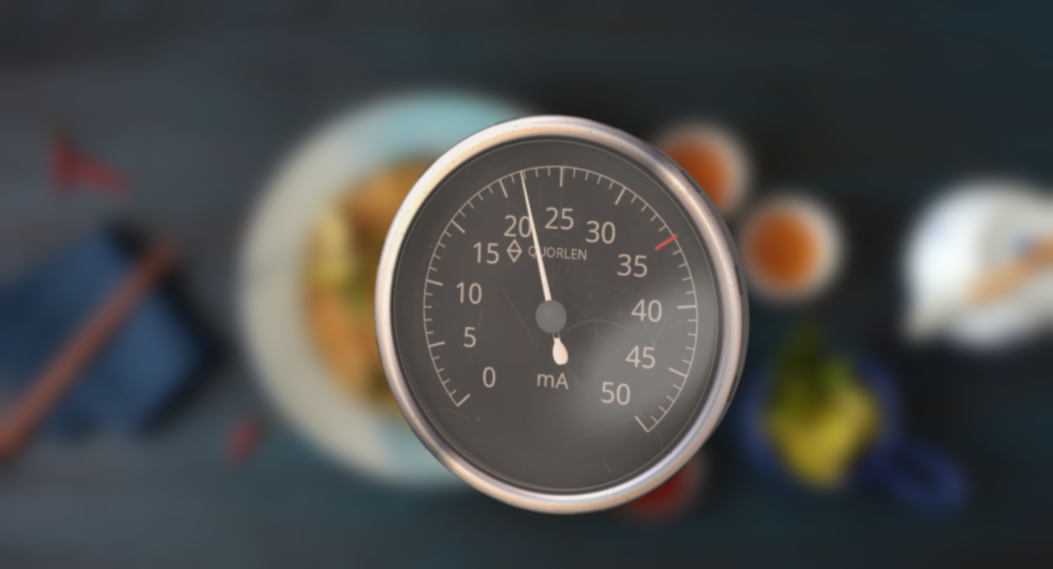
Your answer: **22** mA
